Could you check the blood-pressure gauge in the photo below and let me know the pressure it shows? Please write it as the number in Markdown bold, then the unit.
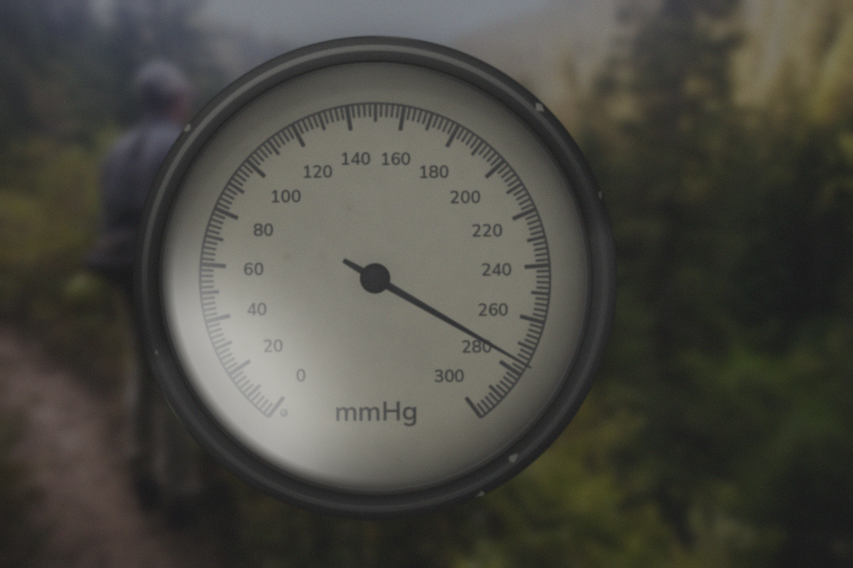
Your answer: **276** mmHg
